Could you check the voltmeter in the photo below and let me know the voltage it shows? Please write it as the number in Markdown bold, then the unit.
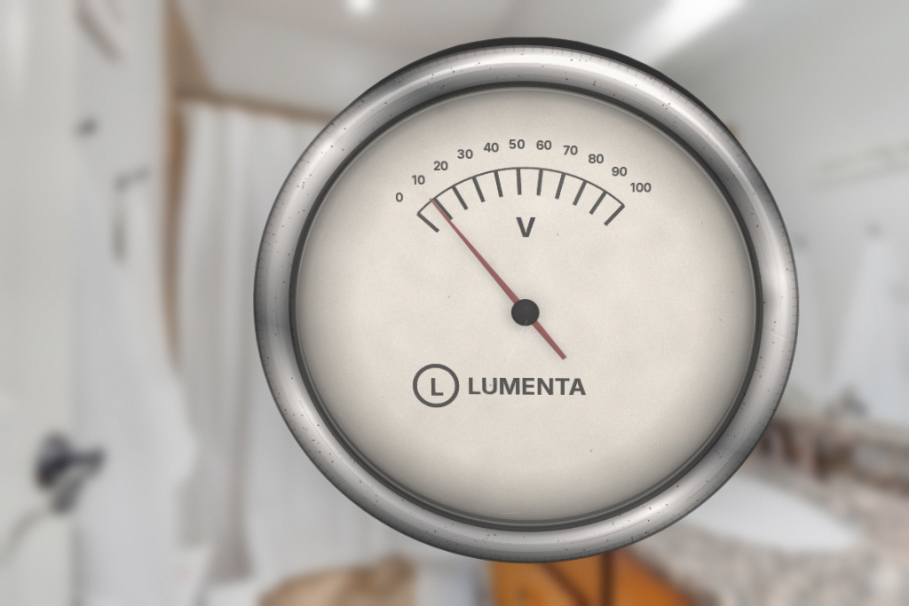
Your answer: **10** V
